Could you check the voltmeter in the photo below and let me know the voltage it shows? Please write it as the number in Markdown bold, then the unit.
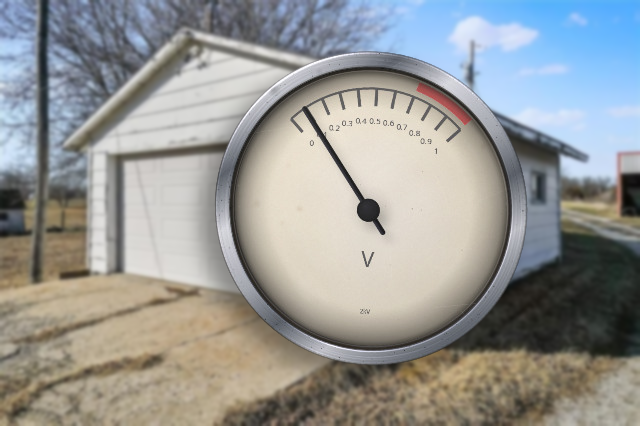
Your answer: **0.1** V
